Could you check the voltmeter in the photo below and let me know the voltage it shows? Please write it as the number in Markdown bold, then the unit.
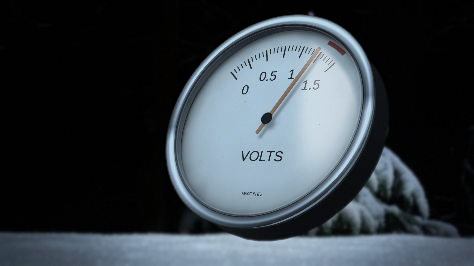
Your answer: **1.25** V
